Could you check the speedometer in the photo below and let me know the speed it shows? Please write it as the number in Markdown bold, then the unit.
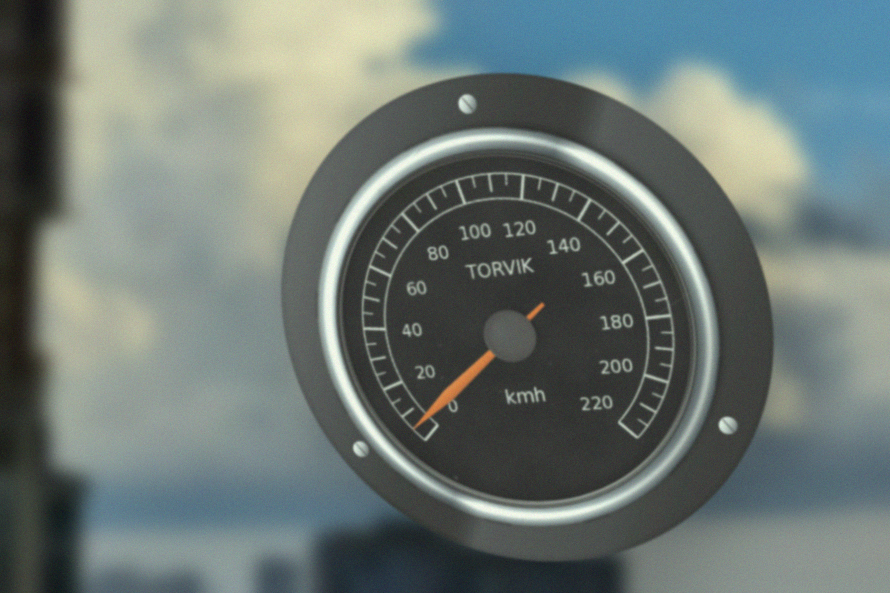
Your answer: **5** km/h
